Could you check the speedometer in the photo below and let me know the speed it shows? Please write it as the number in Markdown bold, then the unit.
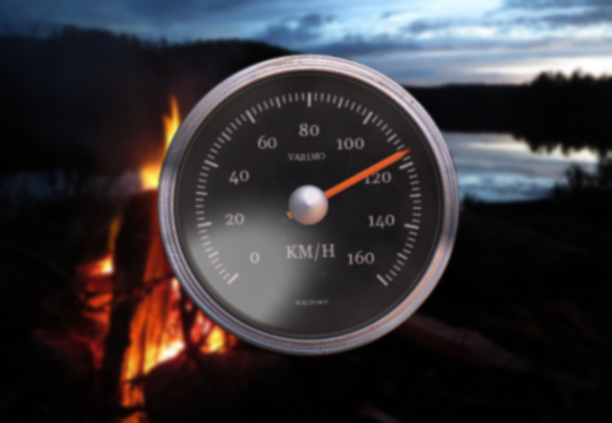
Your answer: **116** km/h
